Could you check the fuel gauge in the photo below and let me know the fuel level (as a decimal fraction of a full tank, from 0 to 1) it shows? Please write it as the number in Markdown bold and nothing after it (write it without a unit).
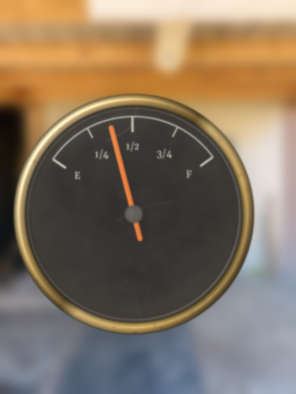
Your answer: **0.375**
